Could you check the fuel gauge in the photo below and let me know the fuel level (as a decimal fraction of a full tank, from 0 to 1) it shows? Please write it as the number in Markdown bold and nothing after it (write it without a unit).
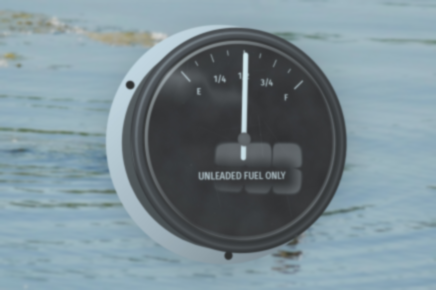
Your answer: **0.5**
